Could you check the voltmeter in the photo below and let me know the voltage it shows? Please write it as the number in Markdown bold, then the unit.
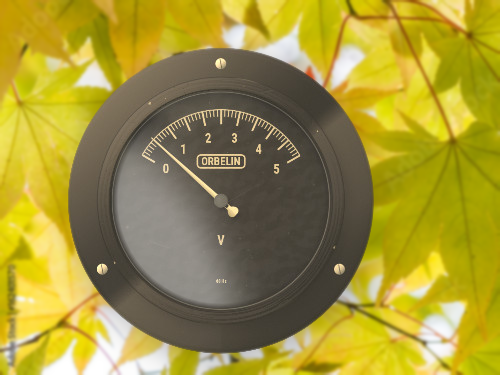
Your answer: **0.5** V
